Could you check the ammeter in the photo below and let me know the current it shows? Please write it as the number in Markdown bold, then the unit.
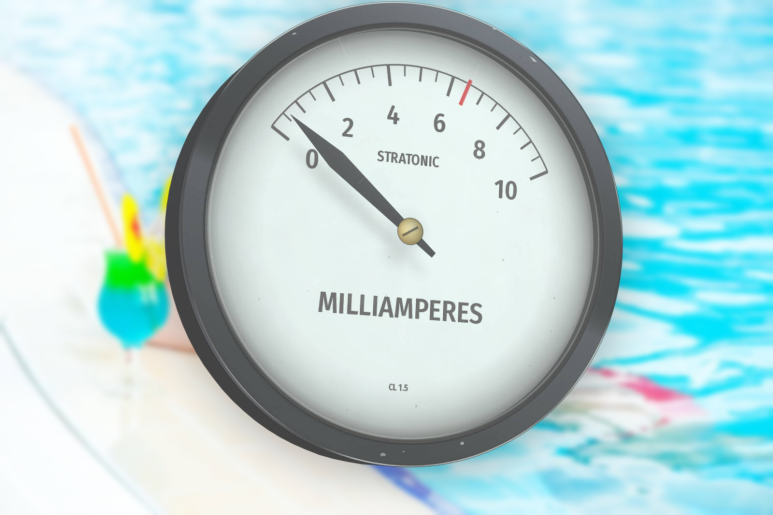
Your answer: **0.5** mA
